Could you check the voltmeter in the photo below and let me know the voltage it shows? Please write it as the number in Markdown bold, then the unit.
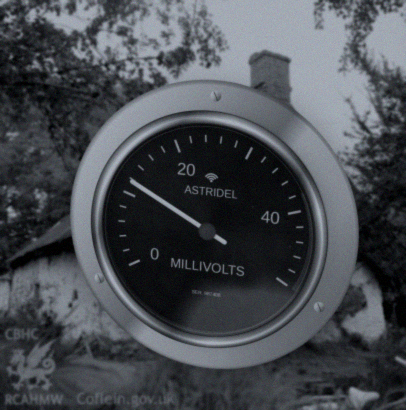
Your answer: **12** mV
